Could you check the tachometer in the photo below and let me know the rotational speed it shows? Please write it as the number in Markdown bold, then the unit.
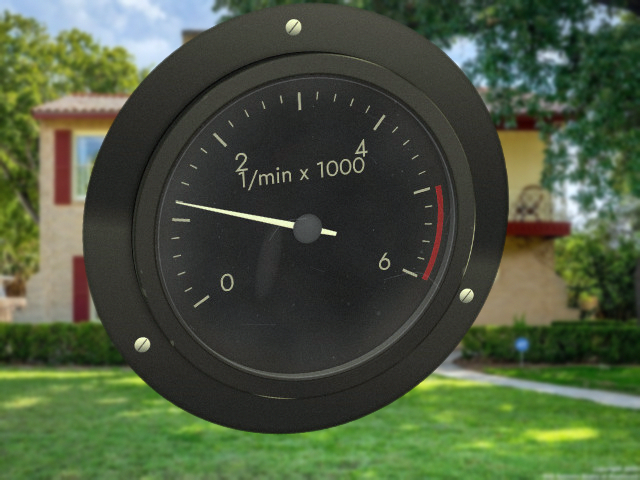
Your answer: **1200** rpm
